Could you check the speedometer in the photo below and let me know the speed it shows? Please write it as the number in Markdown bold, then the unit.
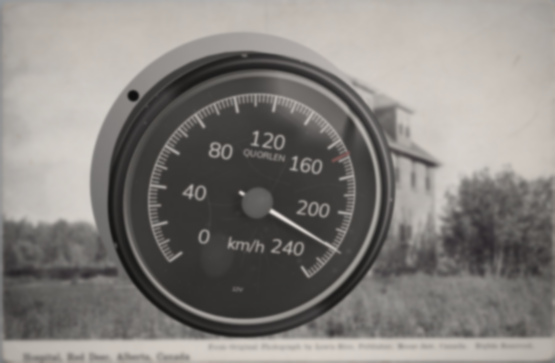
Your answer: **220** km/h
